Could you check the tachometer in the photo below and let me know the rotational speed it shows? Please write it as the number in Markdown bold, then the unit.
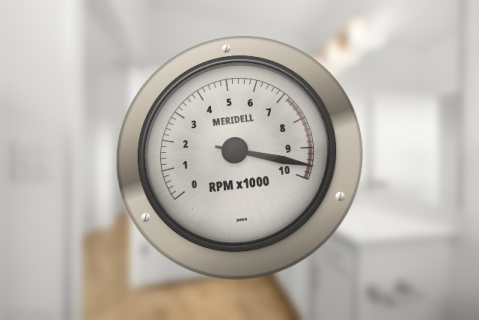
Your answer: **9600** rpm
